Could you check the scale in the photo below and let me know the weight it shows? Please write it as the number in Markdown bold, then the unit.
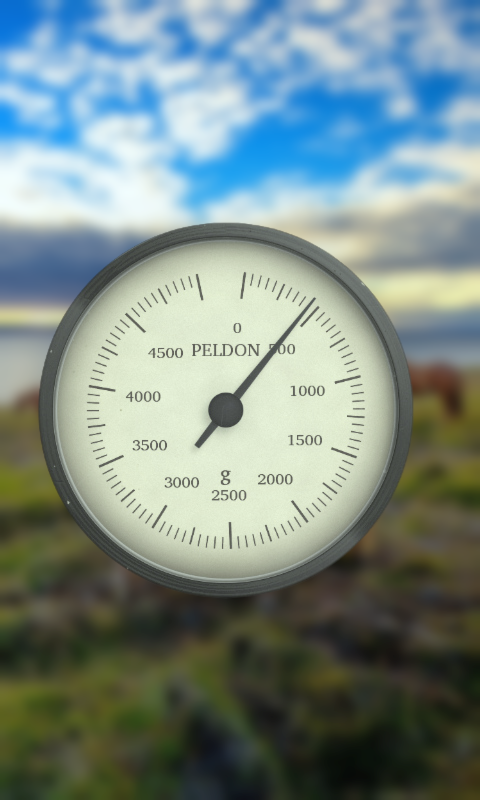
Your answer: **450** g
